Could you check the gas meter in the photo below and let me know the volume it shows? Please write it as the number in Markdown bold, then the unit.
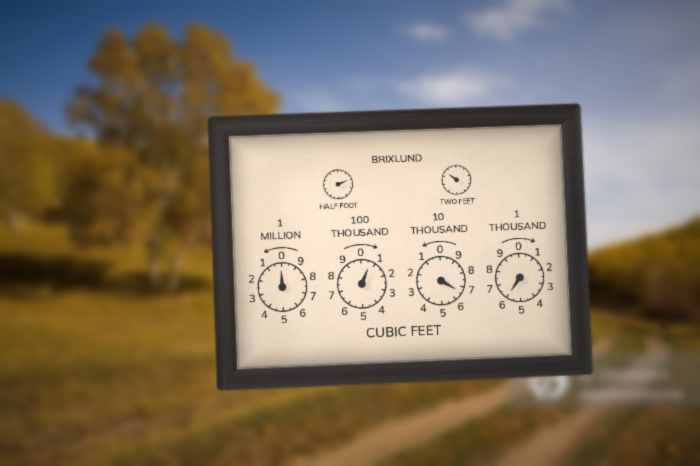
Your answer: **6600** ft³
